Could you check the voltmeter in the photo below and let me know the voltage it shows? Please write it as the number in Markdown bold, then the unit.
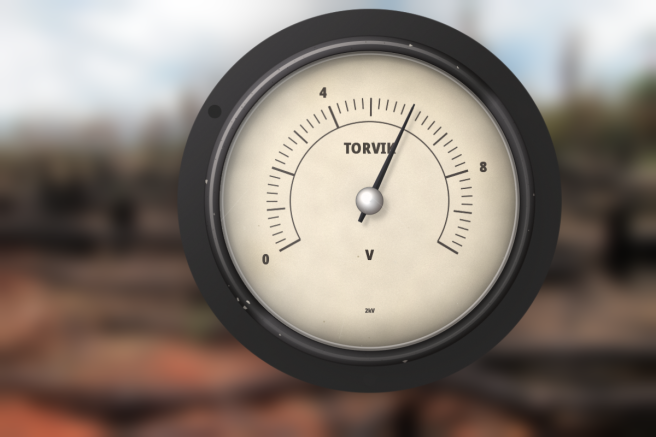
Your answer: **6** V
